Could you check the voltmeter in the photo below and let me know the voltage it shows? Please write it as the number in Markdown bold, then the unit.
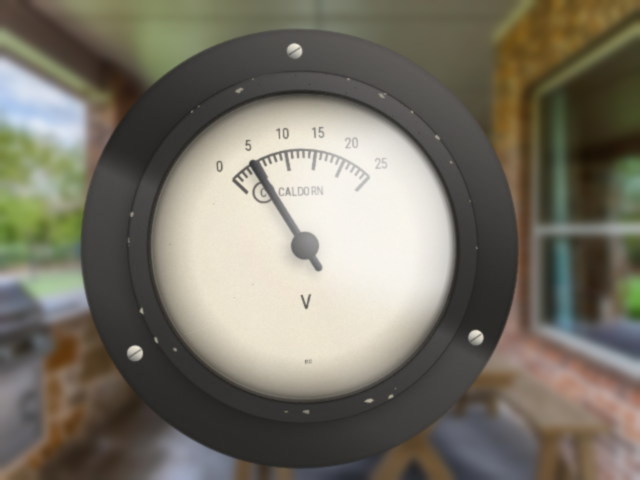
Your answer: **4** V
